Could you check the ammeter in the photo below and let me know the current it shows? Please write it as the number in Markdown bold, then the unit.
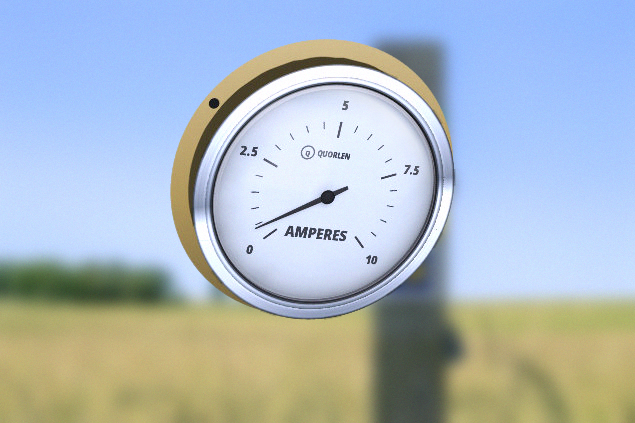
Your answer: **0.5** A
